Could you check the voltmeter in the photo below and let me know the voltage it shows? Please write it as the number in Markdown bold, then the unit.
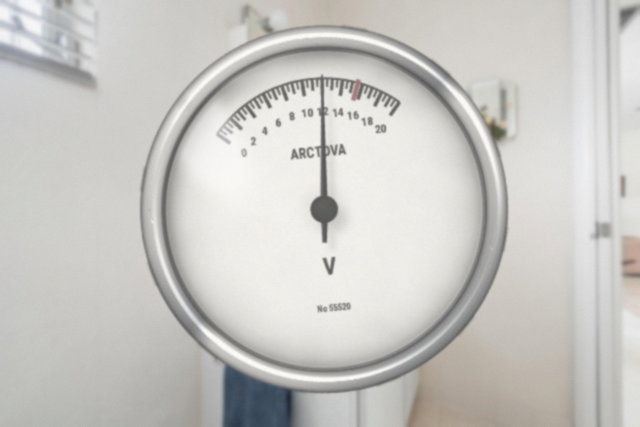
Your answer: **12** V
